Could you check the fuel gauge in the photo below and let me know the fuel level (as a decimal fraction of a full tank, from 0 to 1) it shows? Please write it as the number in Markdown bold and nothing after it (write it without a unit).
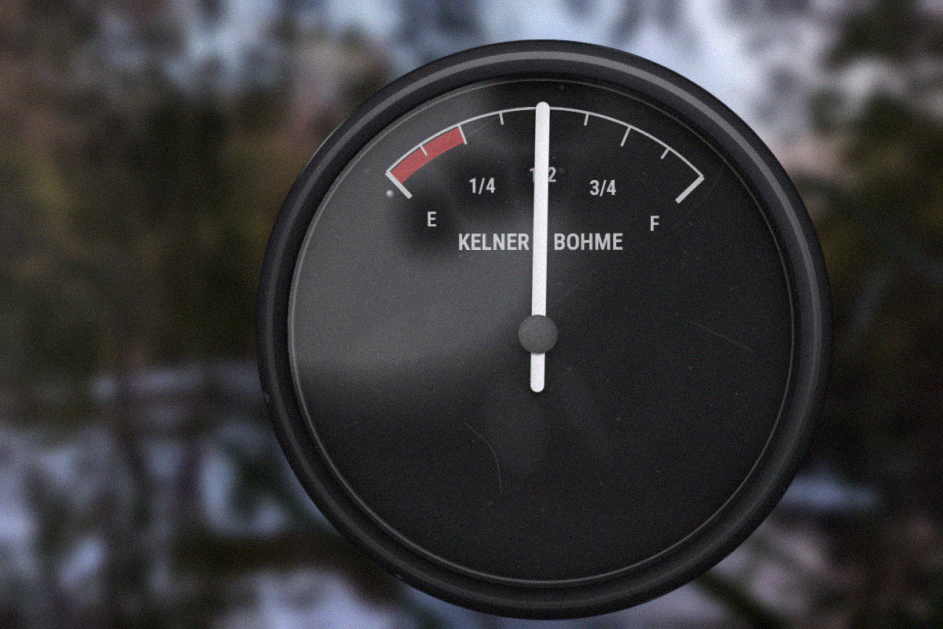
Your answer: **0.5**
